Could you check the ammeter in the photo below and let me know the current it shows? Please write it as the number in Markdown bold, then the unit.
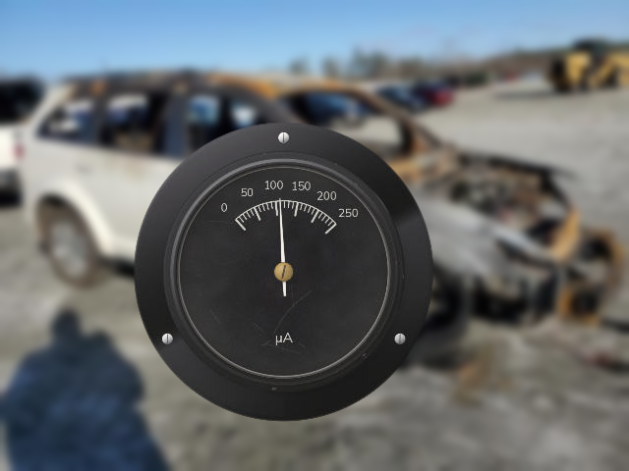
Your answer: **110** µA
